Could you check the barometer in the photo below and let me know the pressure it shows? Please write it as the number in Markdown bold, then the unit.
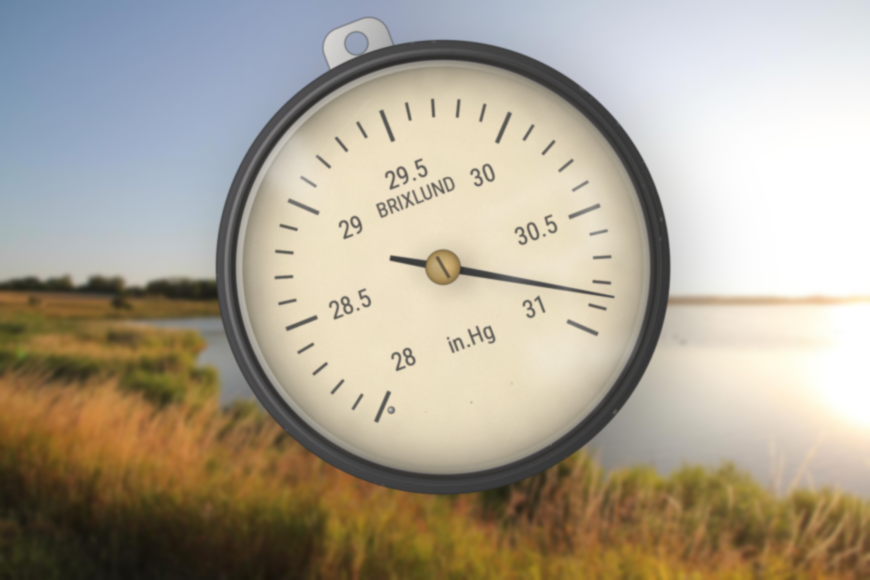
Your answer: **30.85** inHg
